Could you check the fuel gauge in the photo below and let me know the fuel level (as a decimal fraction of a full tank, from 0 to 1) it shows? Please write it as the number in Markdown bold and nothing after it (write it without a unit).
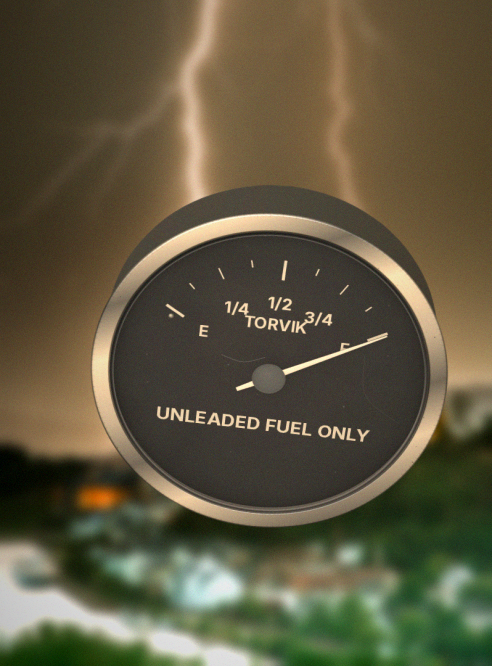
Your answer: **1**
